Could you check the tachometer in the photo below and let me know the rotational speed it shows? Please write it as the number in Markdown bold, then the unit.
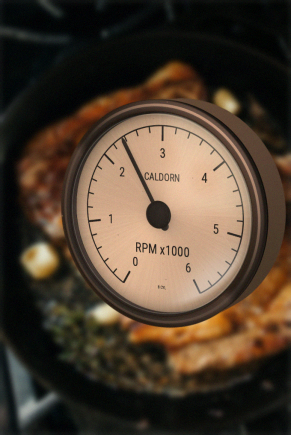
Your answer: **2400** rpm
